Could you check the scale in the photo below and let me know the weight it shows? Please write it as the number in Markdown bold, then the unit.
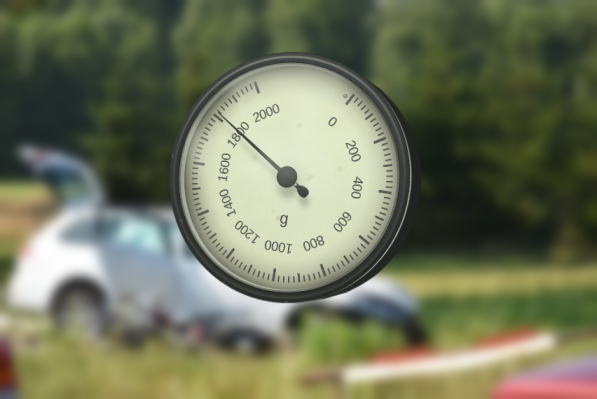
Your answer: **1820** g
